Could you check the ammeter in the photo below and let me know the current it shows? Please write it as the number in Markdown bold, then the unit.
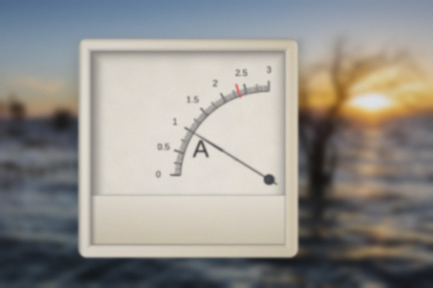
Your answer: **1** A
